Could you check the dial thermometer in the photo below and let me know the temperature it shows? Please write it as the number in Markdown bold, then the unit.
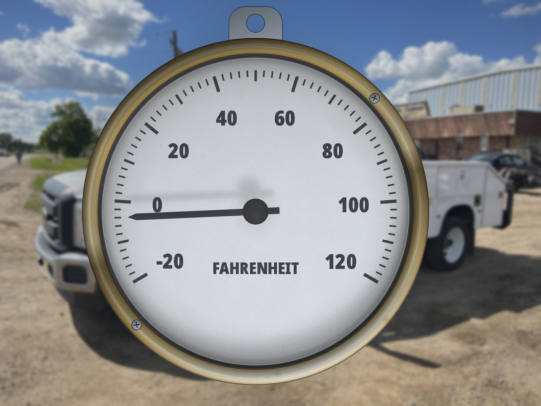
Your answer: **-4** °F
